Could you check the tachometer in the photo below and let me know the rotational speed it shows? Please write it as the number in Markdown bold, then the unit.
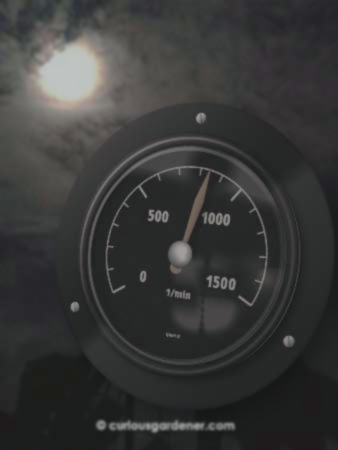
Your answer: **850** rpm
